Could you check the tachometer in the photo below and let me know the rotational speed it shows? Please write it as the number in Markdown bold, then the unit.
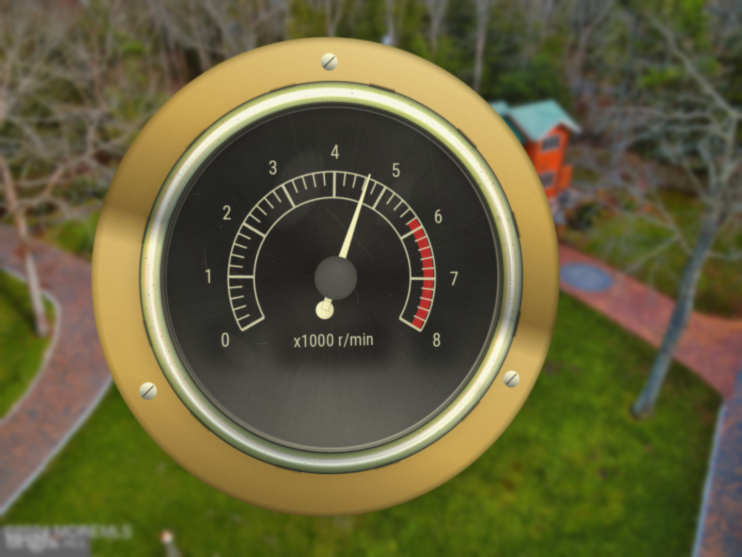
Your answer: **4600** rpm
